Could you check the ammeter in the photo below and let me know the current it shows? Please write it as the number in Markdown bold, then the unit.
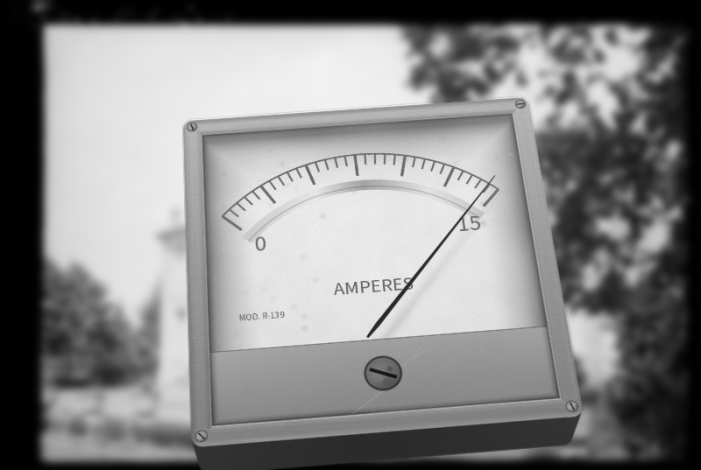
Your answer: **14.5** A
